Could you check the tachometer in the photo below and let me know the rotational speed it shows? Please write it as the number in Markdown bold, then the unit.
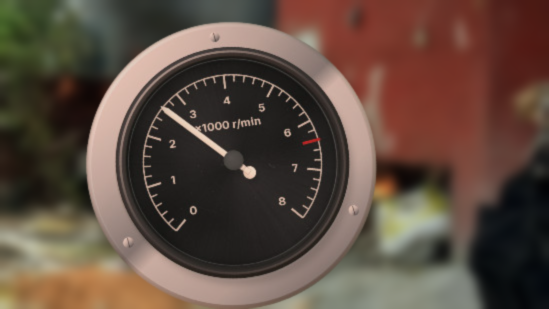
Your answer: **2600** rpm
